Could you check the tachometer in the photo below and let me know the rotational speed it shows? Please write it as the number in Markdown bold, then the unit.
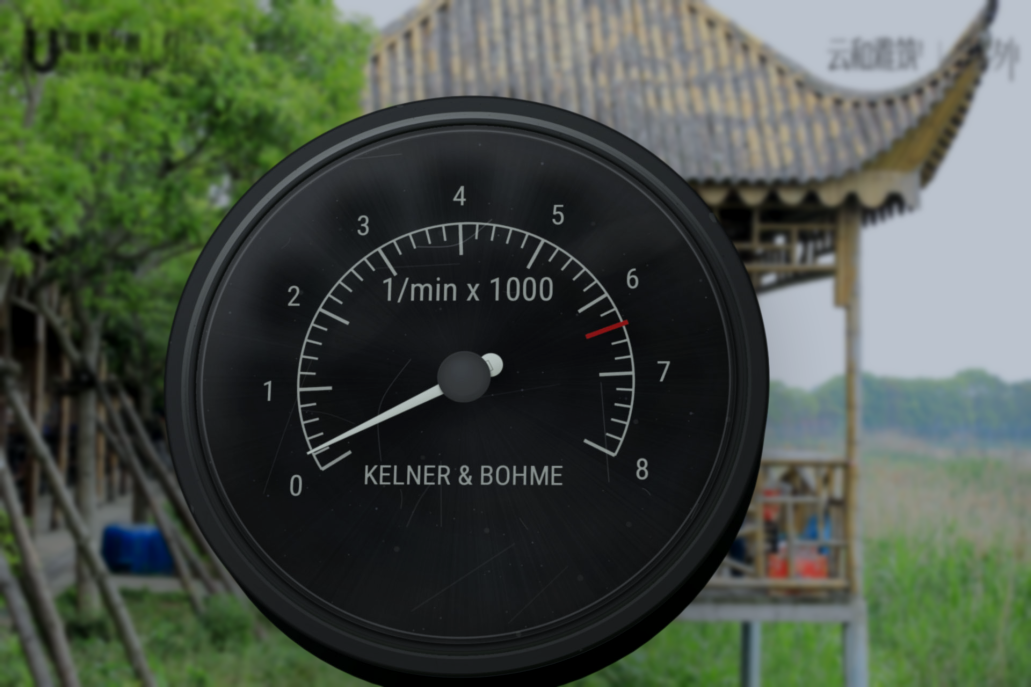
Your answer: **200** rpm
